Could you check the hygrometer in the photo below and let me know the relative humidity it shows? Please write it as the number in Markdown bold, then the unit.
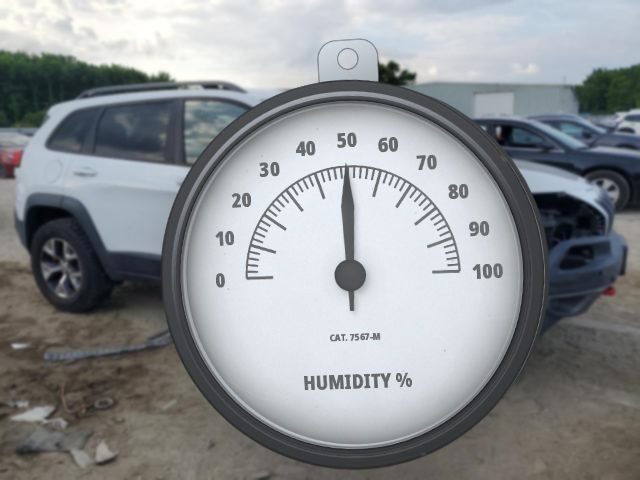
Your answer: **50** %
